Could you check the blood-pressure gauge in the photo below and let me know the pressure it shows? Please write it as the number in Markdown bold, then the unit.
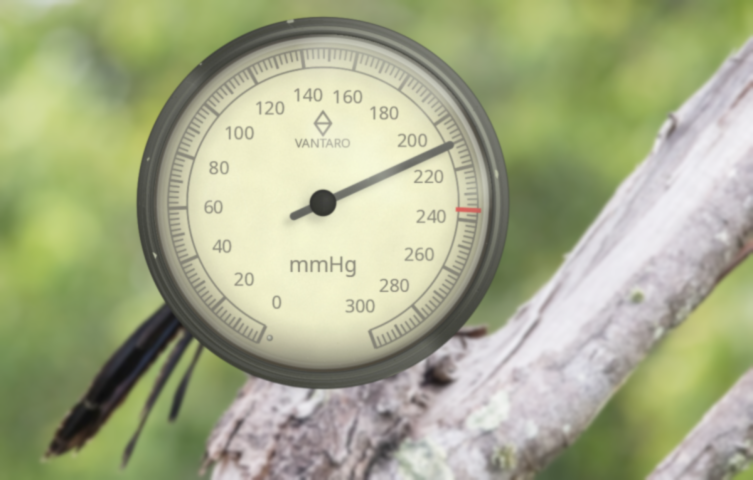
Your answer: **210** mmHg
